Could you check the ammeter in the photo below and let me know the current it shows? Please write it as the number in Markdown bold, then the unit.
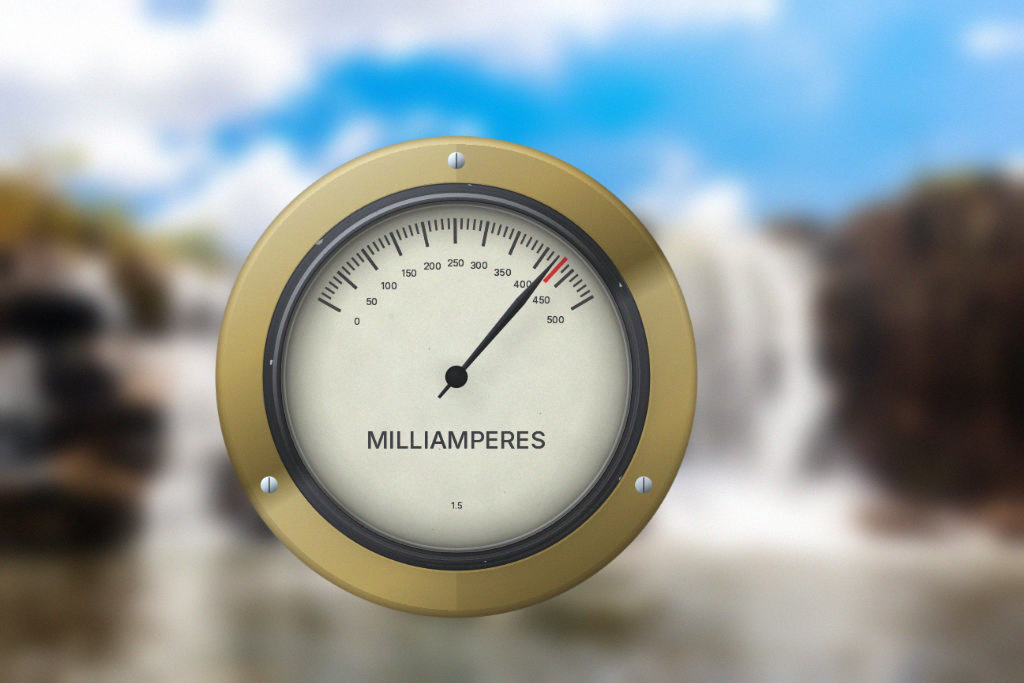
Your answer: **420** mA
